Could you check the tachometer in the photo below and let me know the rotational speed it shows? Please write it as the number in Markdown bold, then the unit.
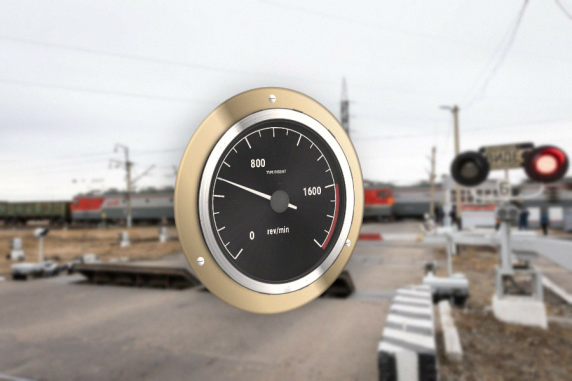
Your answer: **500** rpm
